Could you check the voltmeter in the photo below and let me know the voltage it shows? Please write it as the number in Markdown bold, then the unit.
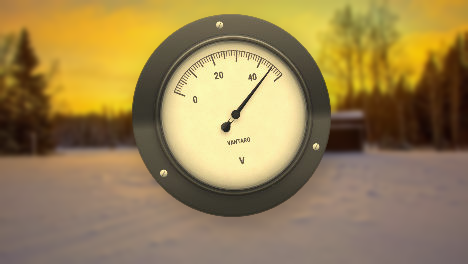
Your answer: **45** V
